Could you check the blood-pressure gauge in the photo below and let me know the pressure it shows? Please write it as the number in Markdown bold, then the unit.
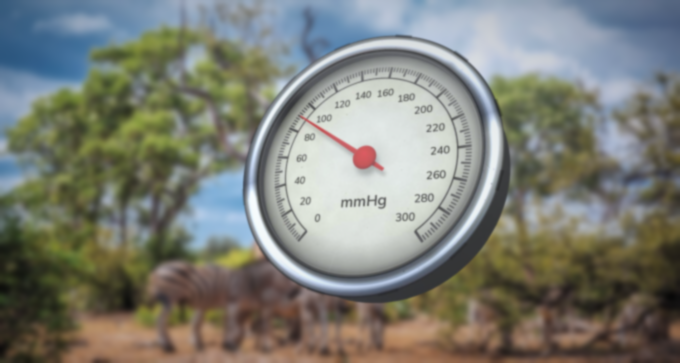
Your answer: **90** mmHg
